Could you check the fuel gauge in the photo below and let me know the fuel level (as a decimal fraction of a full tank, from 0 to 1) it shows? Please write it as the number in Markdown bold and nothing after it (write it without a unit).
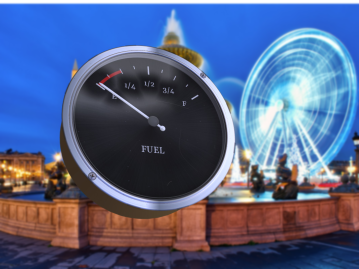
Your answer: **0**
